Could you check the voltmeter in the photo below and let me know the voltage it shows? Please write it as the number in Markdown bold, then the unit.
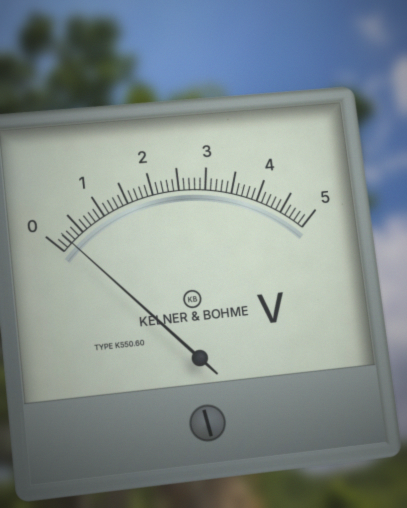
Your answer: **0.2** V
